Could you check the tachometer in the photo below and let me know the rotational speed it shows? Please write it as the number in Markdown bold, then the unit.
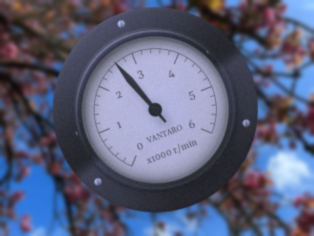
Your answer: **2600** rpm
